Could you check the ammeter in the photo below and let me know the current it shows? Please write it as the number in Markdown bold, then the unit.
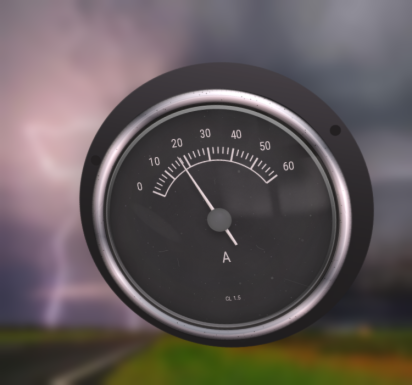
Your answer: **18** A
